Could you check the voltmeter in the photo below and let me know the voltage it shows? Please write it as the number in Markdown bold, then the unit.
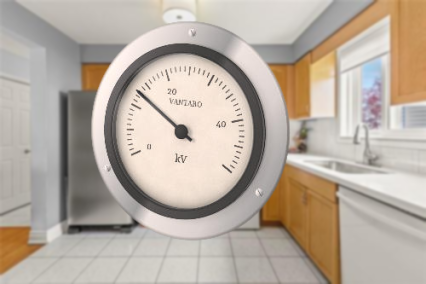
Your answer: **13** kV
